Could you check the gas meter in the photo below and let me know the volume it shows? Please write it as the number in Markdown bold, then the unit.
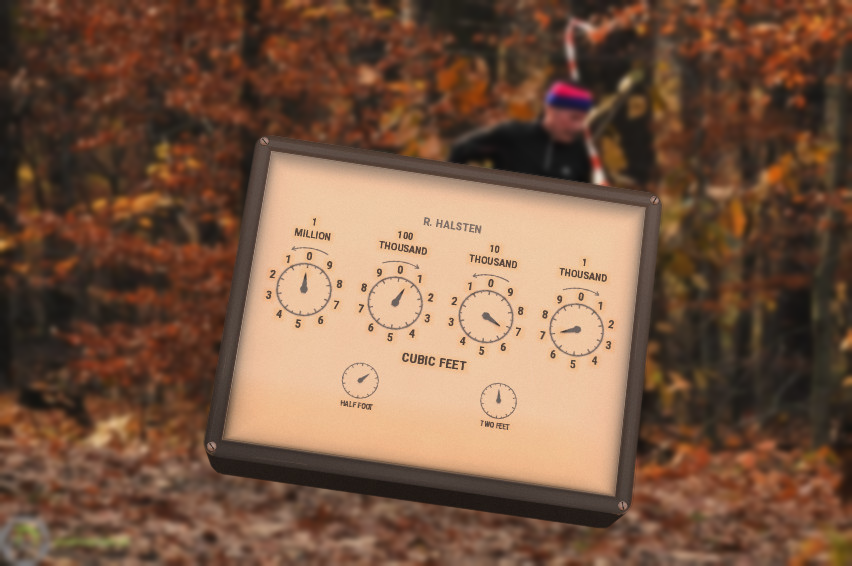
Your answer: **6700** ft³
